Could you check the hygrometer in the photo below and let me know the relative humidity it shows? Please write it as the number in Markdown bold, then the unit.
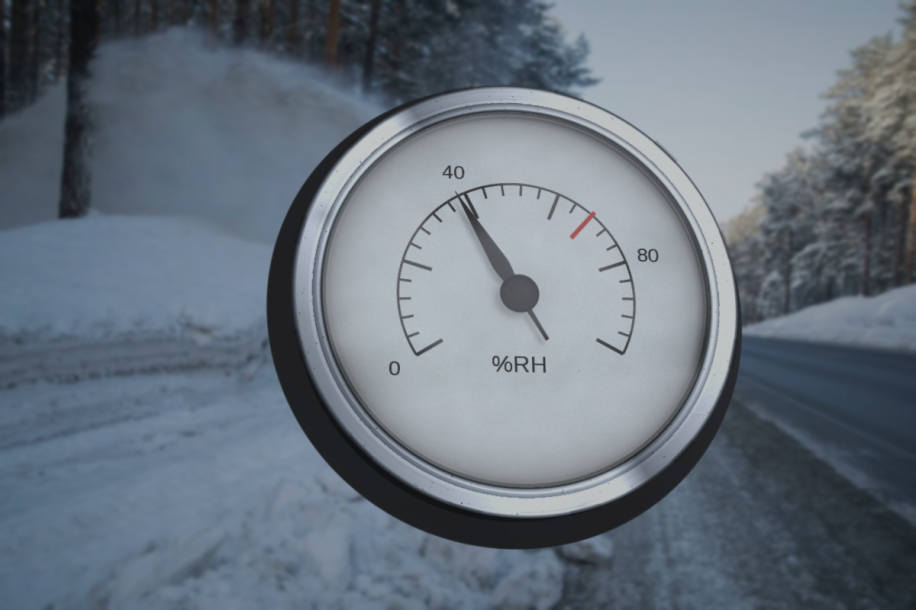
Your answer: **38** %
